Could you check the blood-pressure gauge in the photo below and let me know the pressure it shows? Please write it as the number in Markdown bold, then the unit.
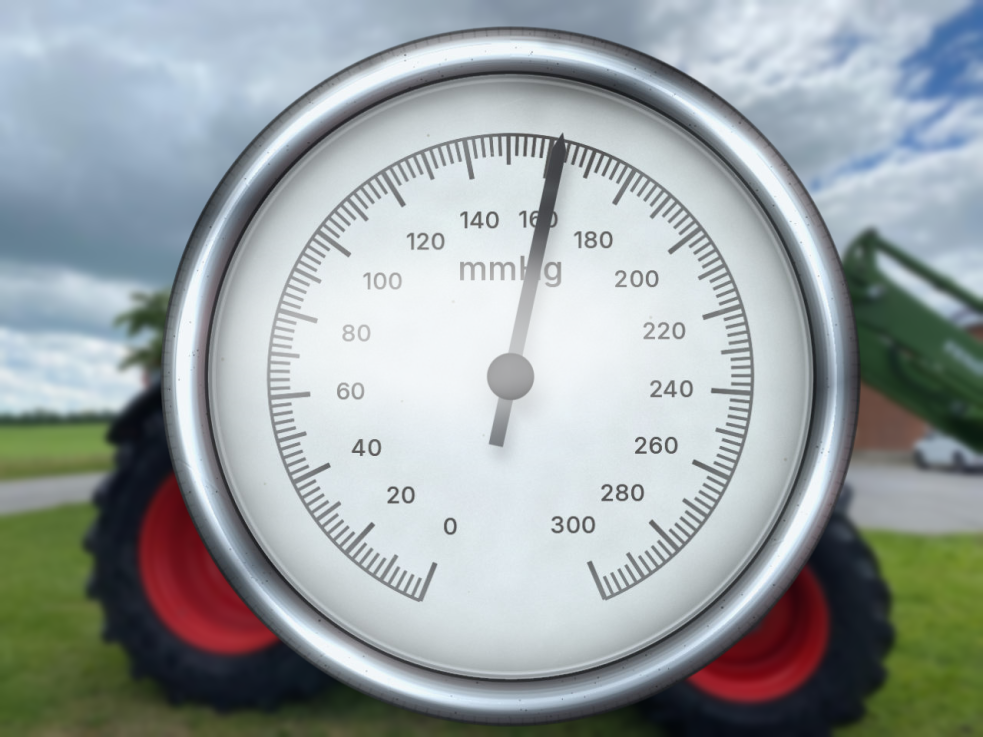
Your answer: **162** mmHg
